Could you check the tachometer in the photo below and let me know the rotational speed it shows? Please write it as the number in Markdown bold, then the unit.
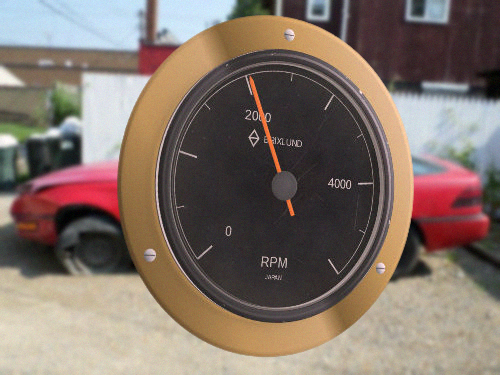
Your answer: **2000** rpm
